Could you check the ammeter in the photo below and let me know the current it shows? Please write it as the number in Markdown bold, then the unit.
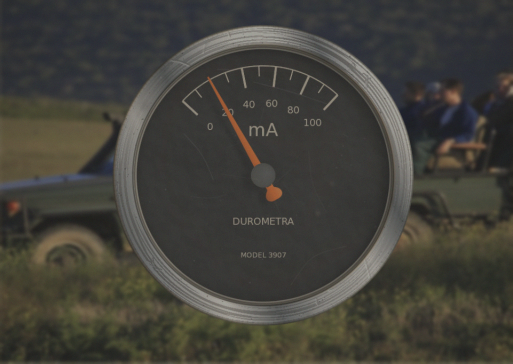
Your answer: **20** mA
